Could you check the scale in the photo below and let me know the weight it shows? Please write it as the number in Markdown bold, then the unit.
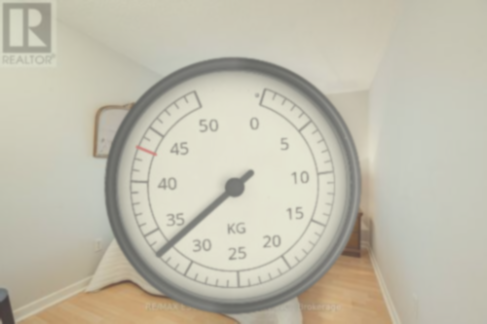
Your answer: **33** kg
